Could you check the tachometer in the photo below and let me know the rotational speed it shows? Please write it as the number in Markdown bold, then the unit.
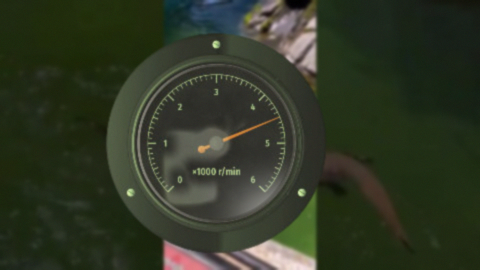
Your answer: **4500** rpm
